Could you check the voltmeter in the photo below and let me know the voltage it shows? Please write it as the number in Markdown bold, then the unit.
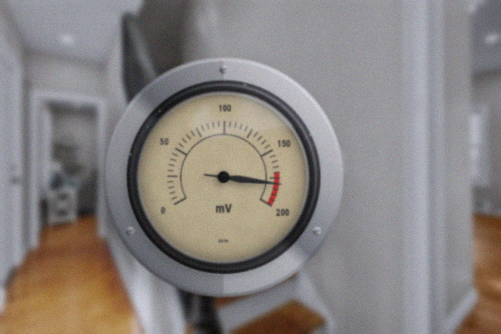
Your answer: **180** mV
